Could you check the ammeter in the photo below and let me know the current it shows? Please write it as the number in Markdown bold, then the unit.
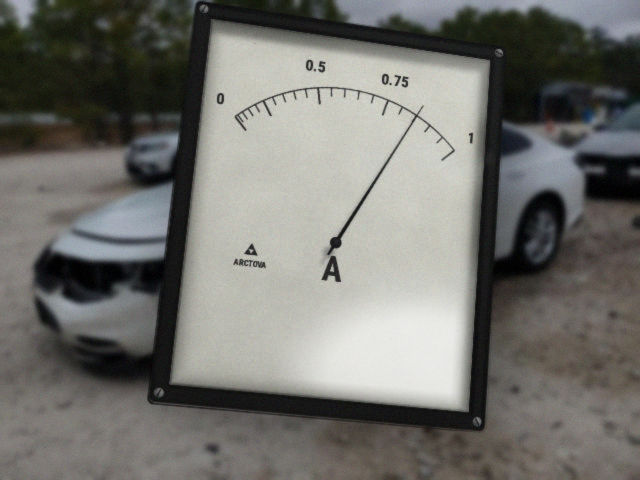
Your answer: **0.85** A
